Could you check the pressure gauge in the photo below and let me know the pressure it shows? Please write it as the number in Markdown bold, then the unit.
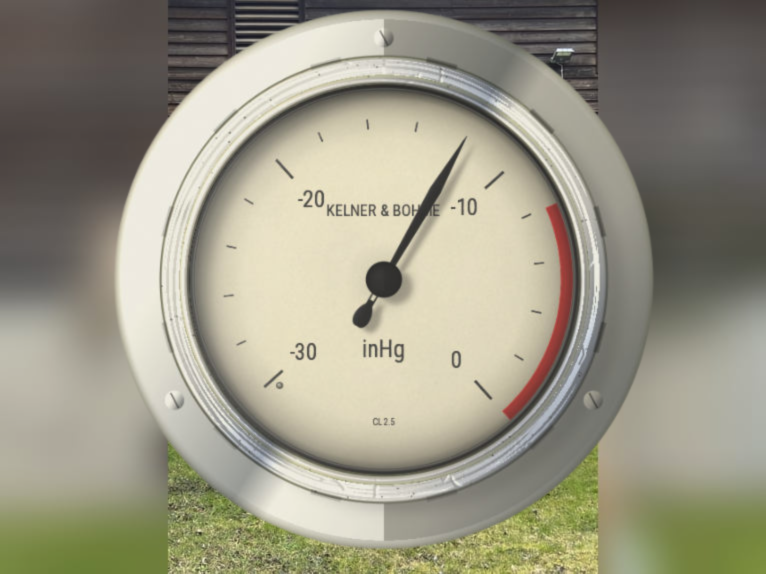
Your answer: **-12** inHg
